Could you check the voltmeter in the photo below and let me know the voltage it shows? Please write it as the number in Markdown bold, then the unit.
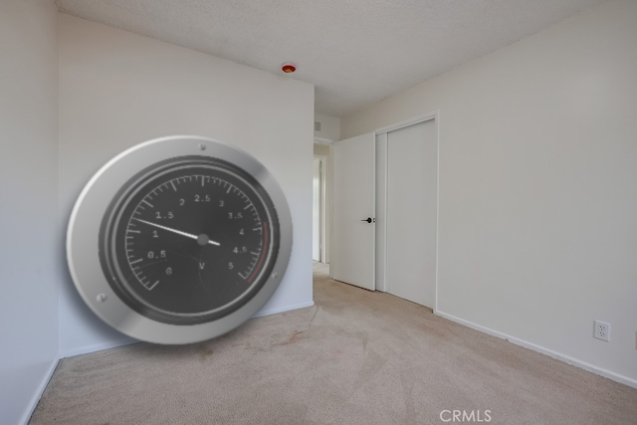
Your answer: **1.2** V
